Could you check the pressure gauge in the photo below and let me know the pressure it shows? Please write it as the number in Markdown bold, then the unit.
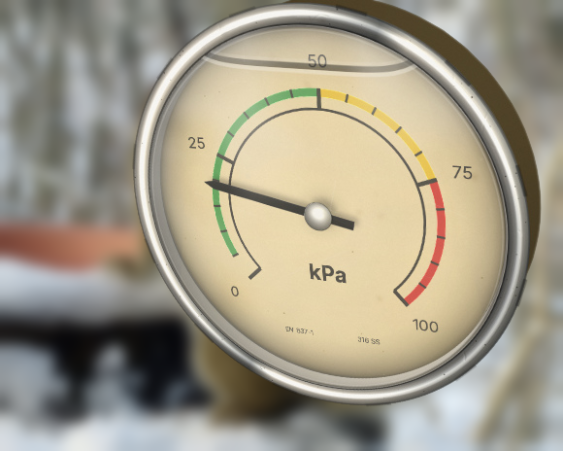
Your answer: **20** kPa
